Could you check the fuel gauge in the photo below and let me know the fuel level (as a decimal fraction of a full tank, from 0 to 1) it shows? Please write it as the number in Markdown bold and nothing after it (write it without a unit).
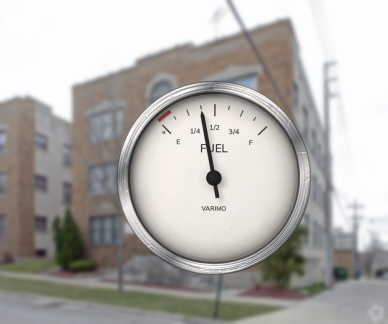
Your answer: **0.375**
